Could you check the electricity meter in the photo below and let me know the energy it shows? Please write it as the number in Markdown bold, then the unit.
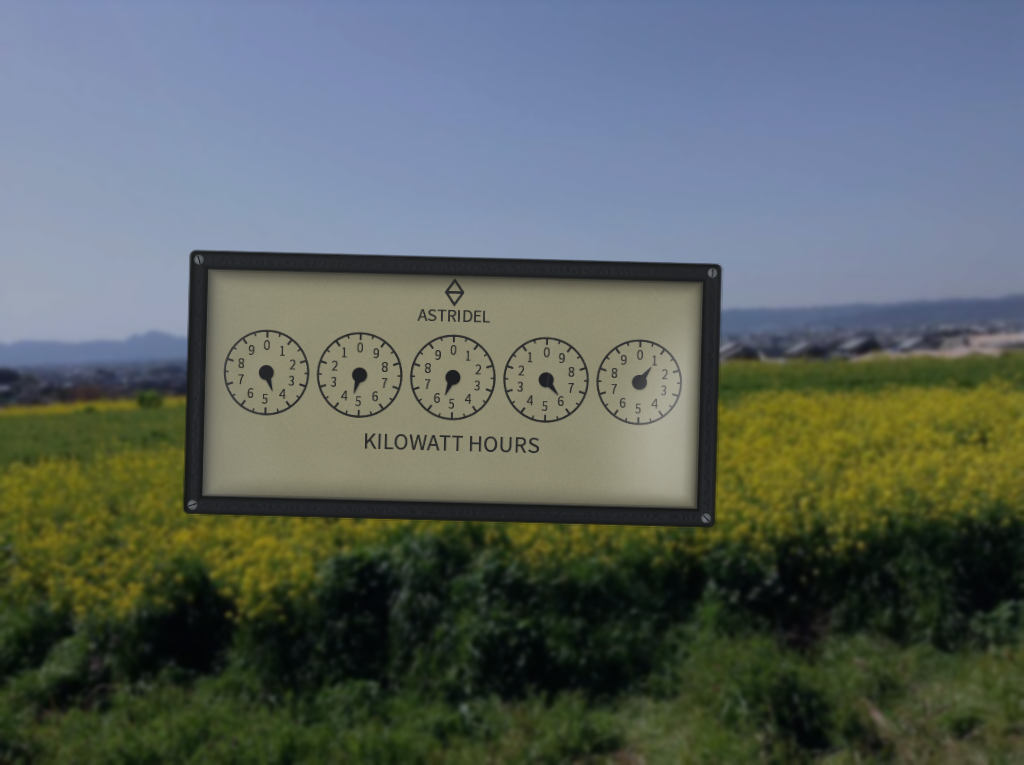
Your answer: **44561** kWh
